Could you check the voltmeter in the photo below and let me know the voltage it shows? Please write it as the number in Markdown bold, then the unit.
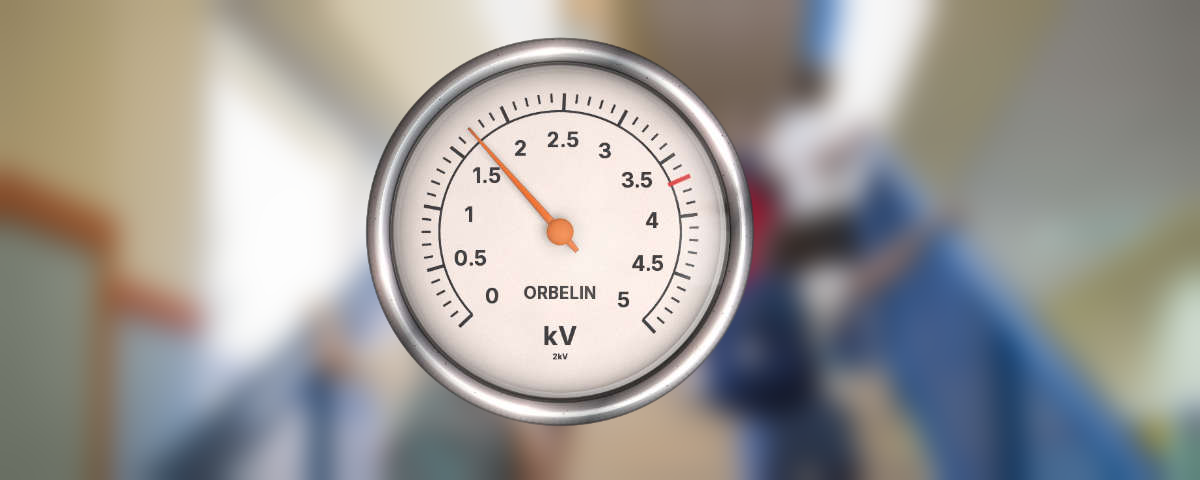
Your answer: **1.7** kV
